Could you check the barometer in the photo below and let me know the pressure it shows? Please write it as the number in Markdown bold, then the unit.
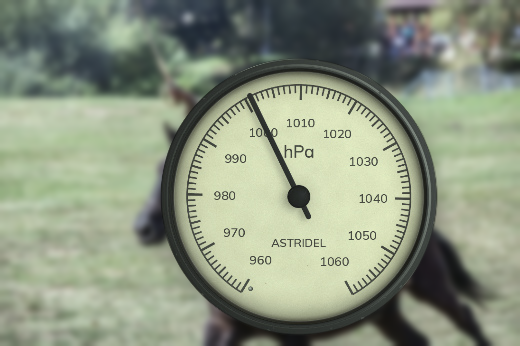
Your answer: **1001** hPa
